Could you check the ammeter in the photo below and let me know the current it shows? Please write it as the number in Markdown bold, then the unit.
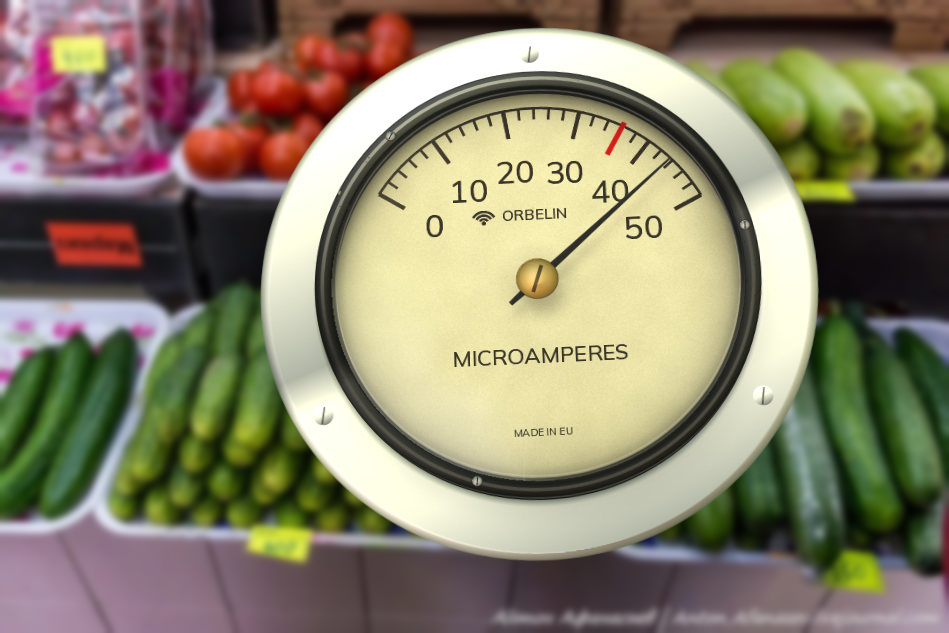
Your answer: **44** µA
